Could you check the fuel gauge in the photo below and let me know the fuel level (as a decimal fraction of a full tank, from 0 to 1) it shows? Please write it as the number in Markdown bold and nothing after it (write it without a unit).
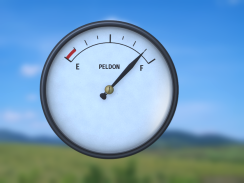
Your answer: **0.875**
